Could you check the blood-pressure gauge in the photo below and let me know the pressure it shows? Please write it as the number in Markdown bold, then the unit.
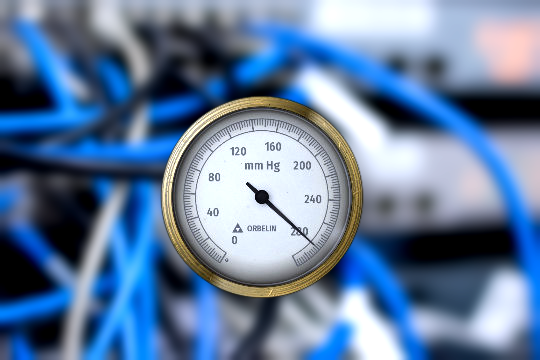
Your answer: **280** mmHg
